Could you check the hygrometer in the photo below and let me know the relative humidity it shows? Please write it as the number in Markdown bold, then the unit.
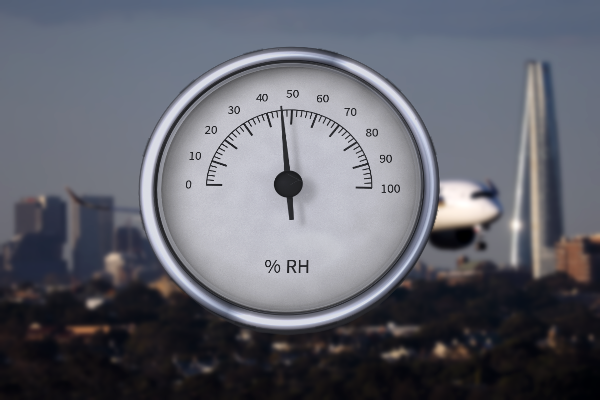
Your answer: **46** %
